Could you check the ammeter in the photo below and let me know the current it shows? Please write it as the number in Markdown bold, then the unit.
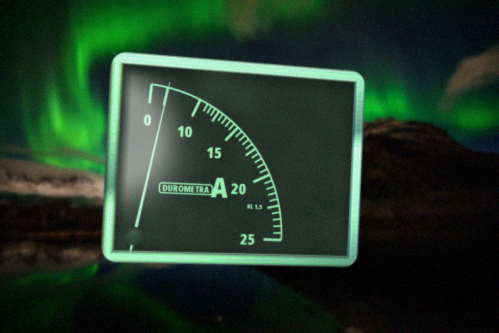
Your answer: **5** A
